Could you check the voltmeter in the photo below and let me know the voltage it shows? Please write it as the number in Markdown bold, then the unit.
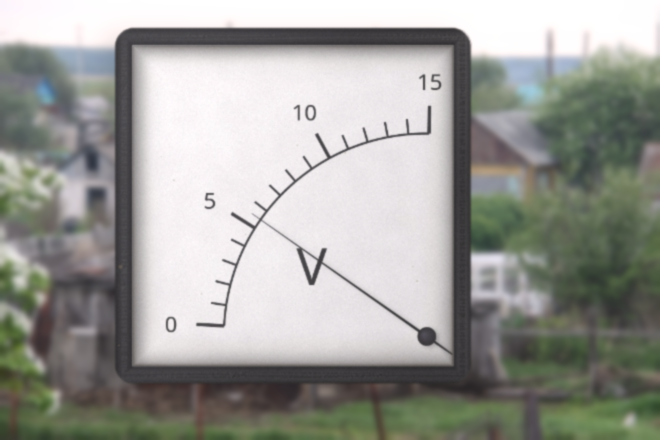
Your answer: **5.5** V
